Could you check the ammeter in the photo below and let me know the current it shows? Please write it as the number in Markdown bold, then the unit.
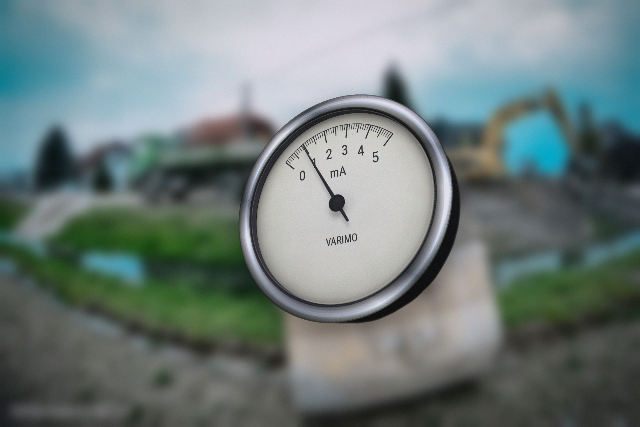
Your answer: **1** mA
